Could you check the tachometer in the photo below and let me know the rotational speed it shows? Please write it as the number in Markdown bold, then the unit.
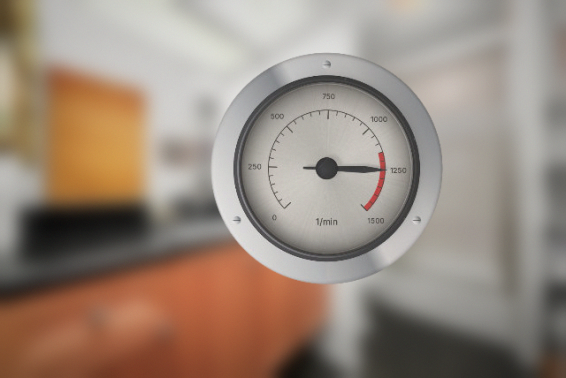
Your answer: **1250** rpm
